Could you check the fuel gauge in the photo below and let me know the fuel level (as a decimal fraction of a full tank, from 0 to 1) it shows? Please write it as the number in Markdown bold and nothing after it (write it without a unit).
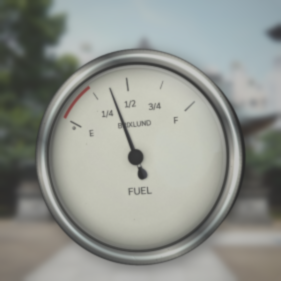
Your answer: **0.375**
